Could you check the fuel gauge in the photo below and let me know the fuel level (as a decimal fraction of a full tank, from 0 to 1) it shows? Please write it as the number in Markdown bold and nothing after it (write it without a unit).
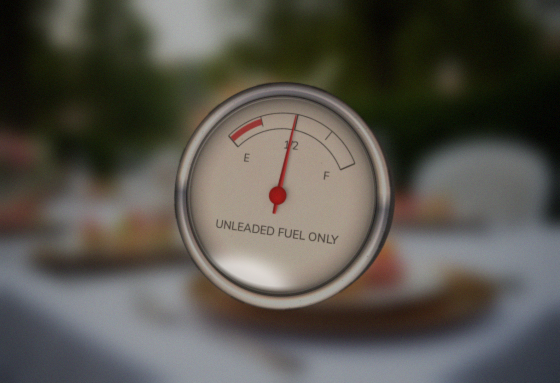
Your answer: **0.5**
